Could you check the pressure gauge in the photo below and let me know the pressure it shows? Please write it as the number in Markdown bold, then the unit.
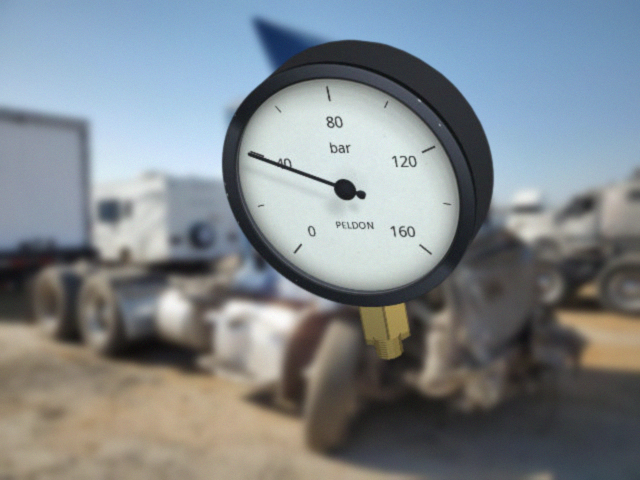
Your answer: **40** bar
